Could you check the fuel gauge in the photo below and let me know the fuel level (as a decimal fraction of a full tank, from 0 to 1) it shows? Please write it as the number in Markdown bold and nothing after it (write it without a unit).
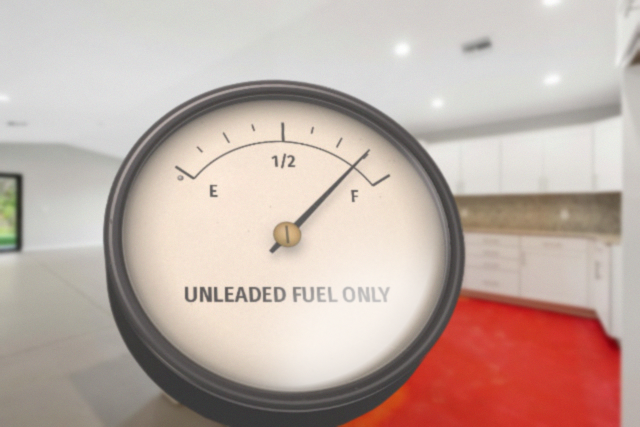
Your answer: **0.875**
